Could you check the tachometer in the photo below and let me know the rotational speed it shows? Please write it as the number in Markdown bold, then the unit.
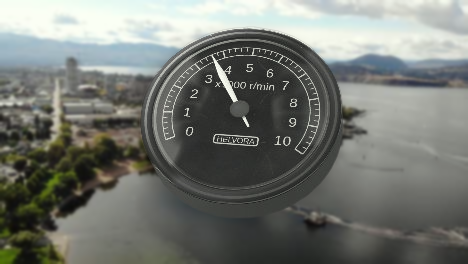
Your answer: **3600** rpm
